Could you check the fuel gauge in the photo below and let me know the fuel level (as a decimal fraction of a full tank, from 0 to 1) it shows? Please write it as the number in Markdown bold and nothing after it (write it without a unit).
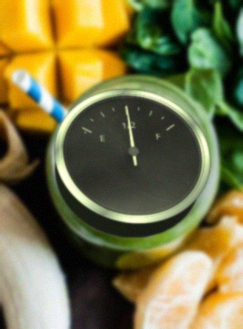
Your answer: **0.5**
